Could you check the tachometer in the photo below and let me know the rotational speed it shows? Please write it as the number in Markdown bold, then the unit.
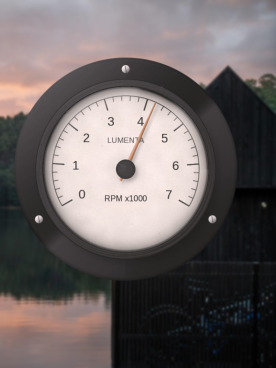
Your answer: **4200** rpm
